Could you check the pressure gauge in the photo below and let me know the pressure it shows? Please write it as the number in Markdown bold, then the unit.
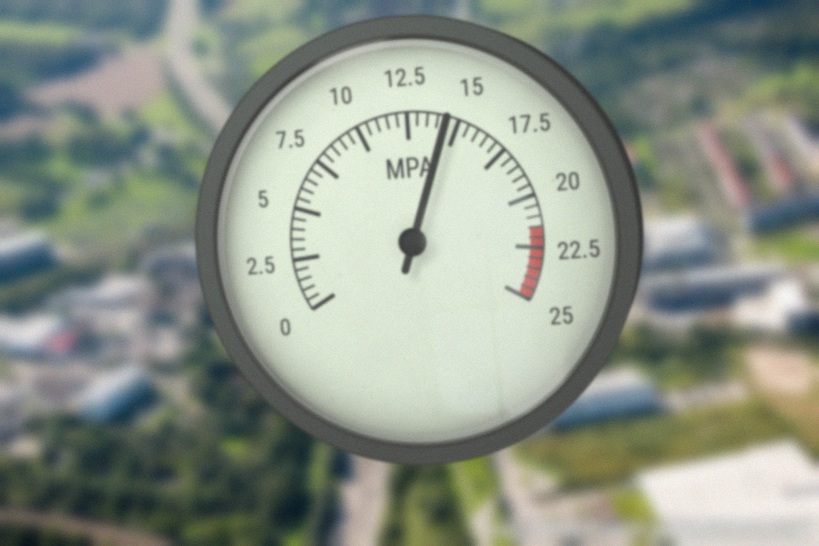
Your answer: **14.5** MPa
